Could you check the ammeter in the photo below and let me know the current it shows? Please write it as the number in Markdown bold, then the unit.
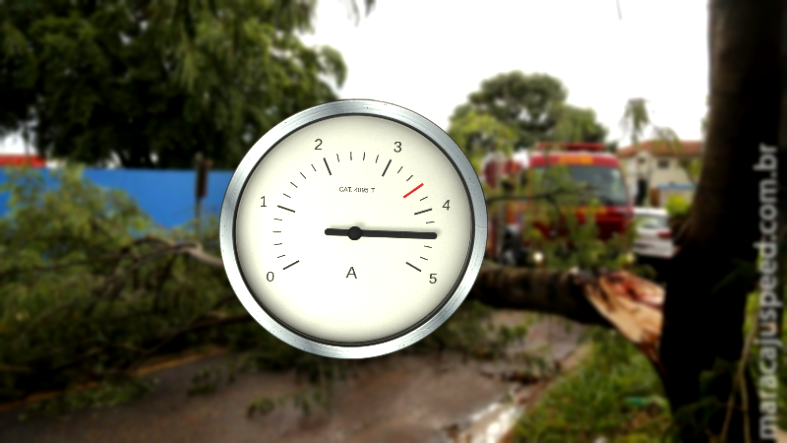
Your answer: **4.4** A
